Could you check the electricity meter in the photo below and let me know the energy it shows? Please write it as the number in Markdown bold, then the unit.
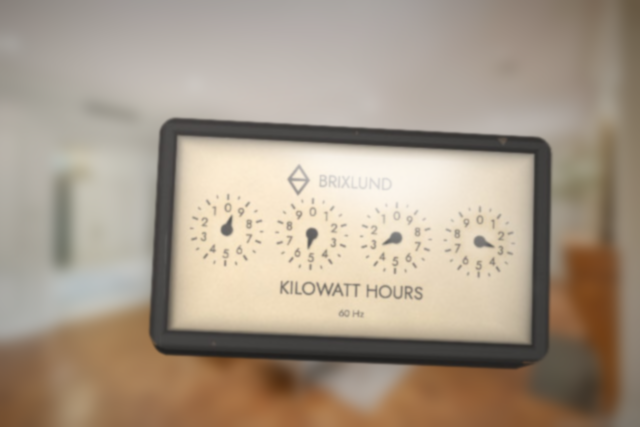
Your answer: **9533** kWh
